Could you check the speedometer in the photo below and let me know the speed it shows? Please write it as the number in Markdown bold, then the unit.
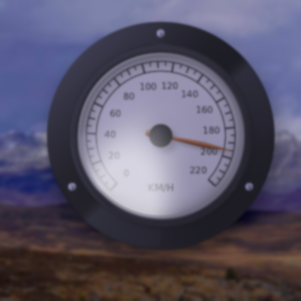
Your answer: **195** km/h
